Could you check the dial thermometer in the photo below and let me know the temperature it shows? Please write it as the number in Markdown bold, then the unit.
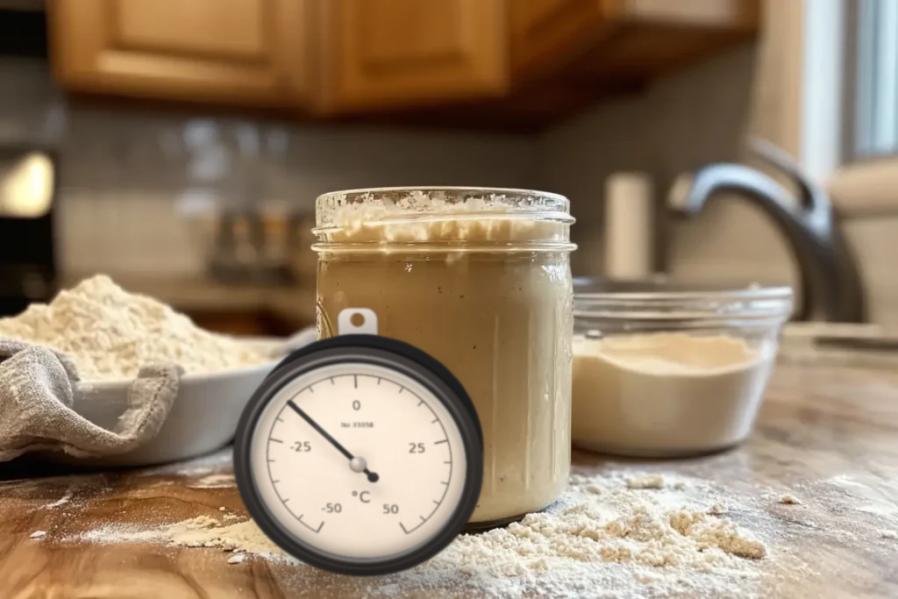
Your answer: **-15** °C
